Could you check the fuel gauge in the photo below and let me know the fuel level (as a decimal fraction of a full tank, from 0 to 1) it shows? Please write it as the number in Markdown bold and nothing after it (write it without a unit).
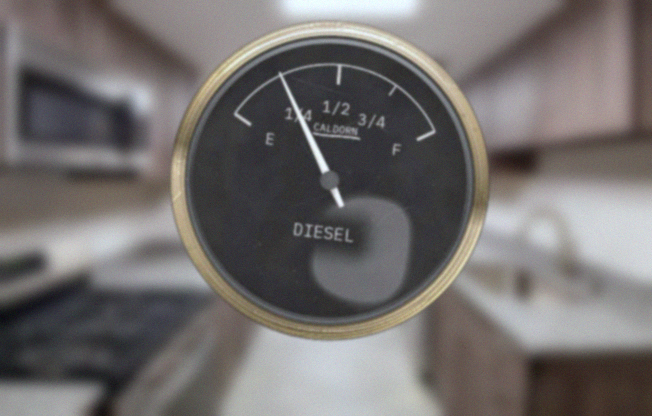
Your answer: **0.25**
